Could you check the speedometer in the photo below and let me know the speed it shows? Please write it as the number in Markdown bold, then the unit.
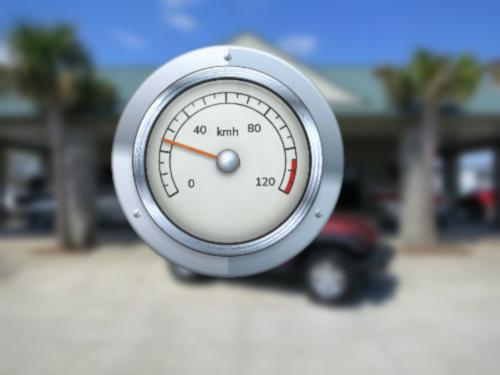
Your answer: **25** km/h
